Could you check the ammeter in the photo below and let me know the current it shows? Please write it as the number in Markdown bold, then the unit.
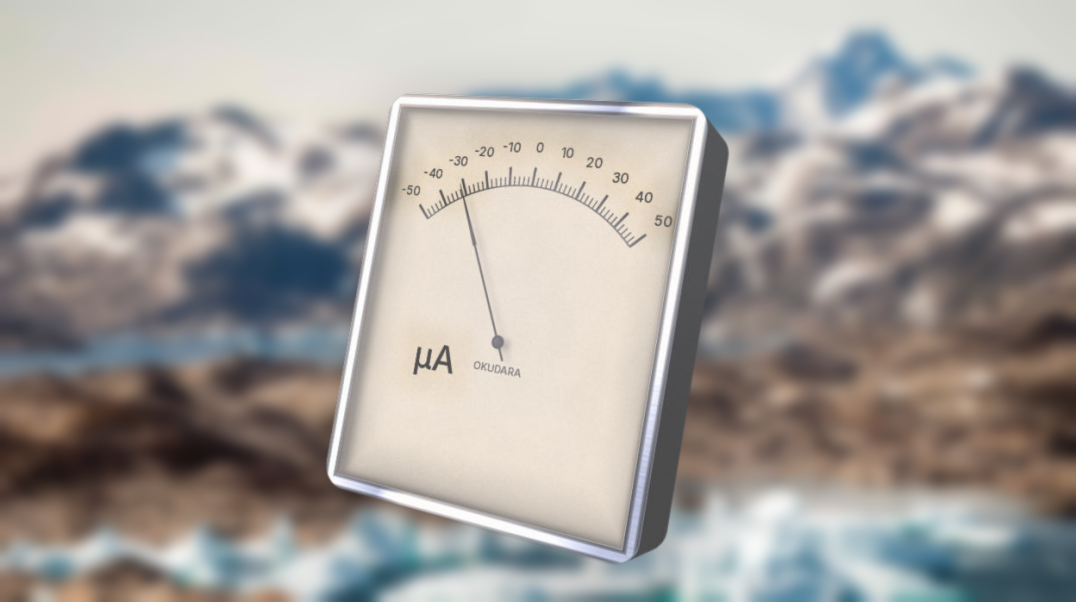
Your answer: **-30** µA
